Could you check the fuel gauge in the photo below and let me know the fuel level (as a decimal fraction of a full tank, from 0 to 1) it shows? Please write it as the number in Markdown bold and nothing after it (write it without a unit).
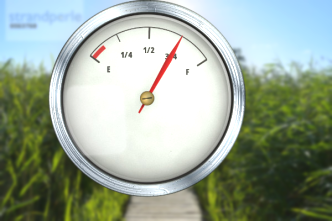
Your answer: **0.75**
